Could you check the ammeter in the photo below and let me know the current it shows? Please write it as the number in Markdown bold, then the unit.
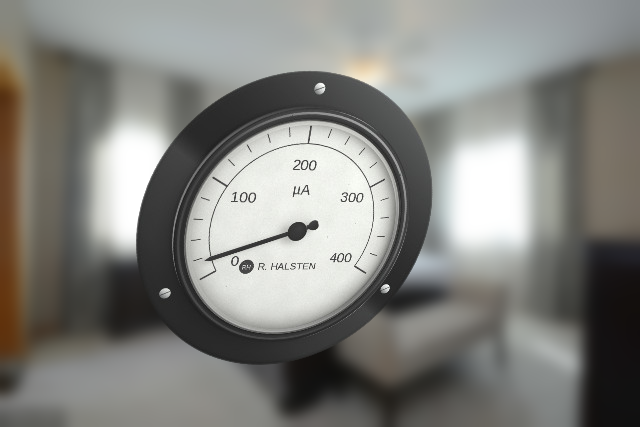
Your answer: **20** µA
